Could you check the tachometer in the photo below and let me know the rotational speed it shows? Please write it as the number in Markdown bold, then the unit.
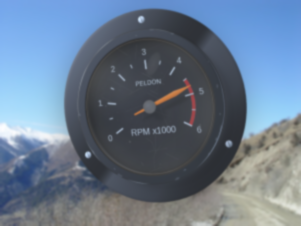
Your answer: **4750** rpm
